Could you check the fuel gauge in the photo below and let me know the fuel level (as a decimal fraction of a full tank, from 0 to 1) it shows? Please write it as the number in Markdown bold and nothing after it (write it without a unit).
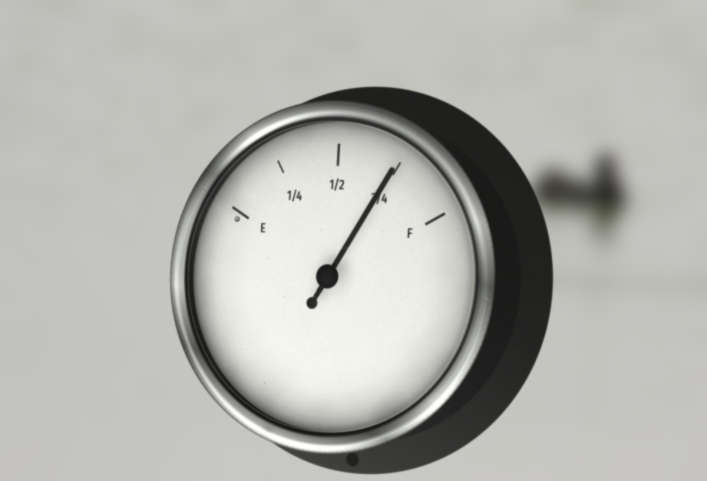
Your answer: **0.75**
